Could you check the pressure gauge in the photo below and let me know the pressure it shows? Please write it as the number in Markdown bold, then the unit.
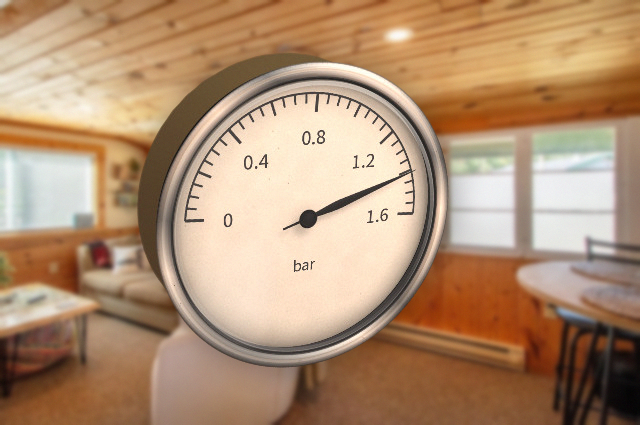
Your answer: **1.4** bar
